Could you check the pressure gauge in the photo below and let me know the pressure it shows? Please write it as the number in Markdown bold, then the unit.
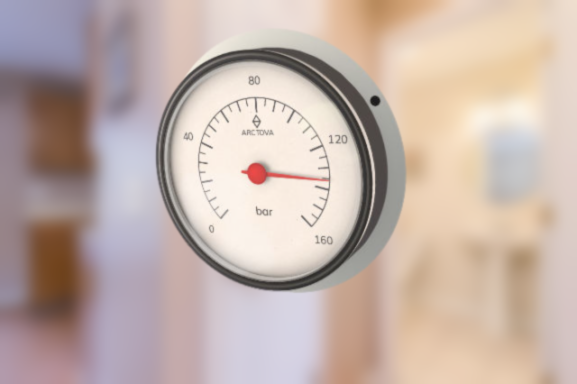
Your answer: **135** bar
